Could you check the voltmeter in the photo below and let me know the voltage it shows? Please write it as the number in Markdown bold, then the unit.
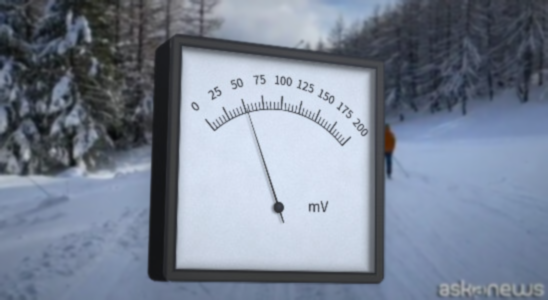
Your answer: **50** mV
